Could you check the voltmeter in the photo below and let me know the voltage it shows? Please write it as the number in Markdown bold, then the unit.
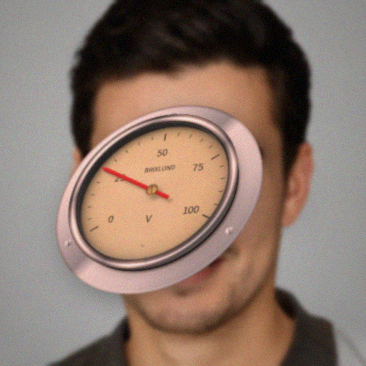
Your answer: **25** V
